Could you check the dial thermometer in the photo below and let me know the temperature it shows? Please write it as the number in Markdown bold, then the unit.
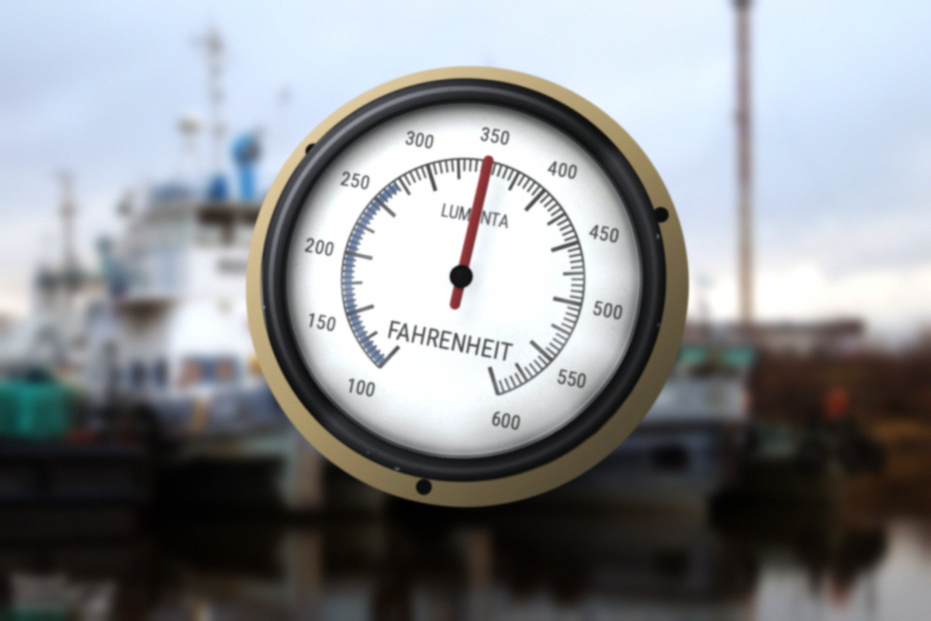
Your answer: **350** °F
